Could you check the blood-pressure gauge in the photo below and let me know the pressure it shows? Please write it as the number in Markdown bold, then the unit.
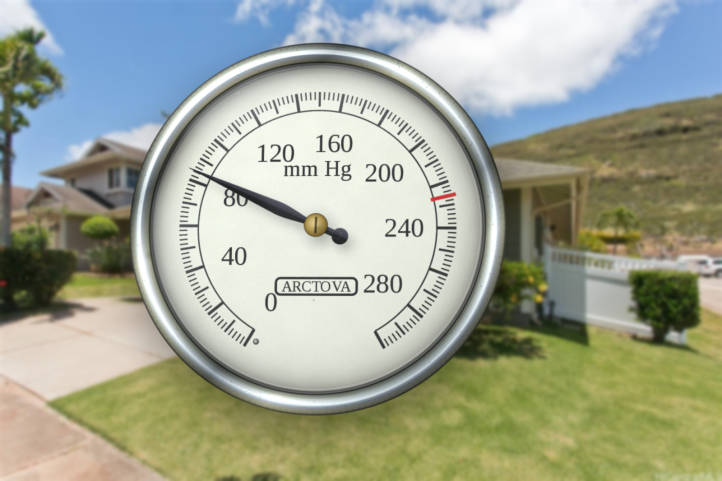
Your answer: **84** mmHg
